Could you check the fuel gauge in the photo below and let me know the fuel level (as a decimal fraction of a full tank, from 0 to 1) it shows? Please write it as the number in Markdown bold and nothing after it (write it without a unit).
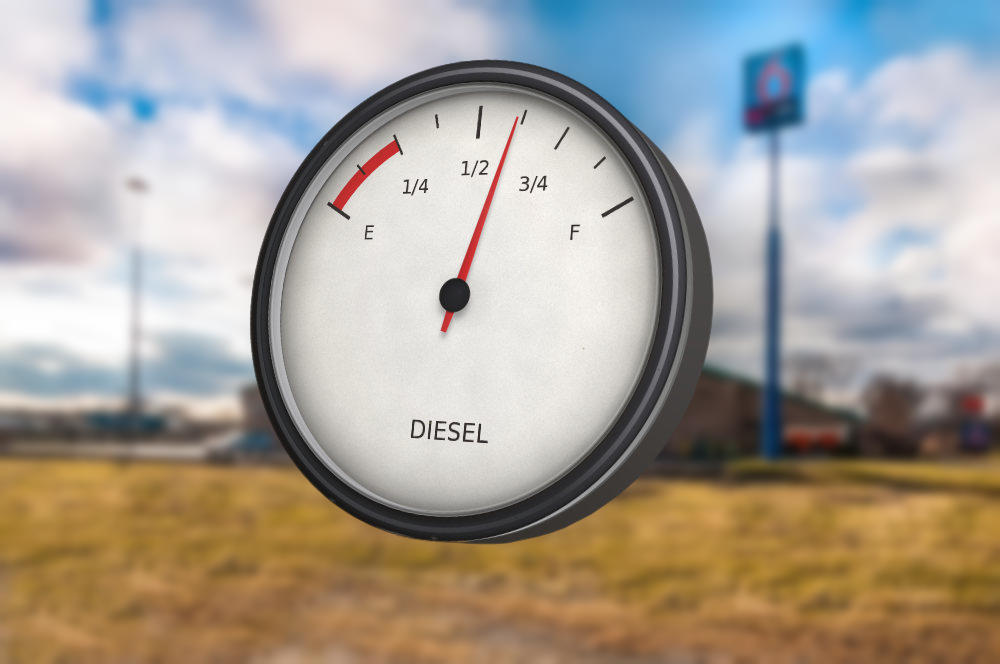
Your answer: **0.625**
